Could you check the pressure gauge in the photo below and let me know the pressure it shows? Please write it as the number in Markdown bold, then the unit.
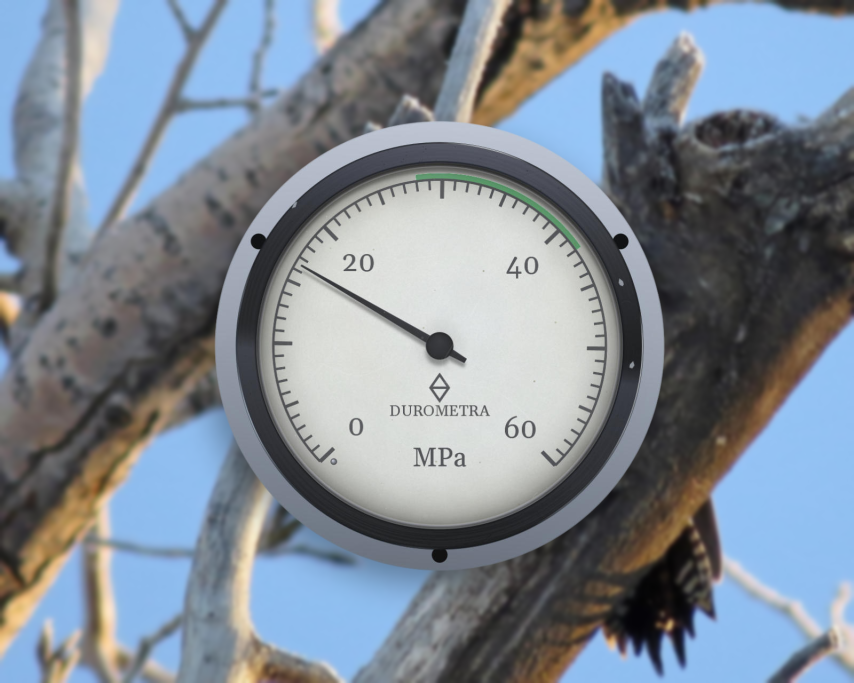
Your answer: **16.5** MPa
